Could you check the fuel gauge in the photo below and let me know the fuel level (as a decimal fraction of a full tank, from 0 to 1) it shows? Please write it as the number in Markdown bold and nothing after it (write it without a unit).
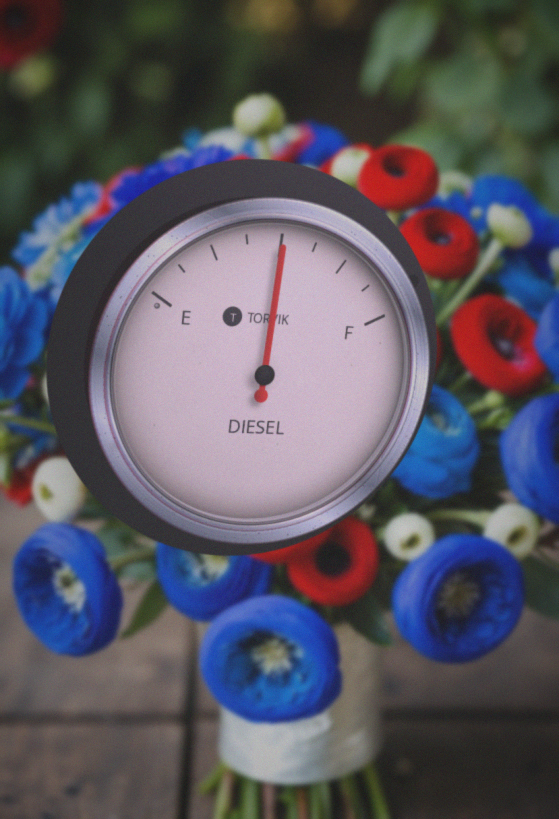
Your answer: **0.5**
